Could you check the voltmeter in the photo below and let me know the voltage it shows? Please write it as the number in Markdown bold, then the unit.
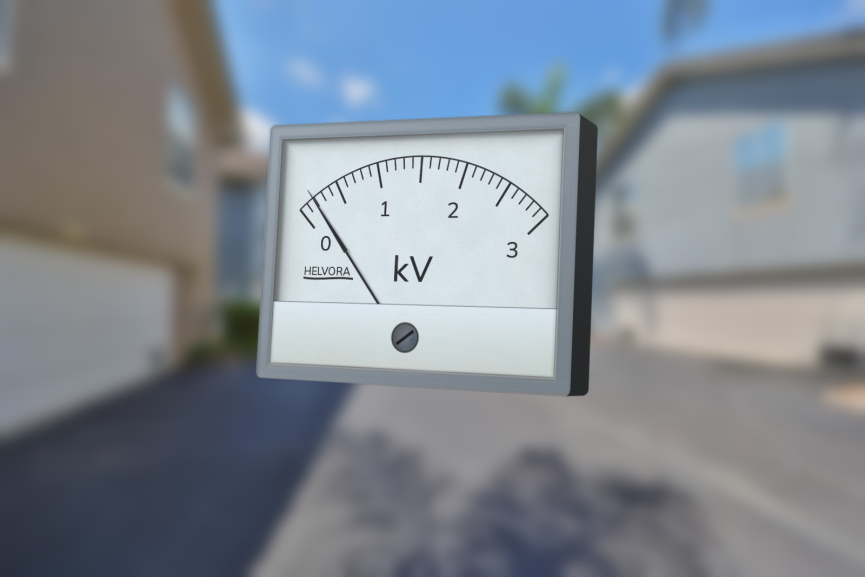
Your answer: **0.2** kV
